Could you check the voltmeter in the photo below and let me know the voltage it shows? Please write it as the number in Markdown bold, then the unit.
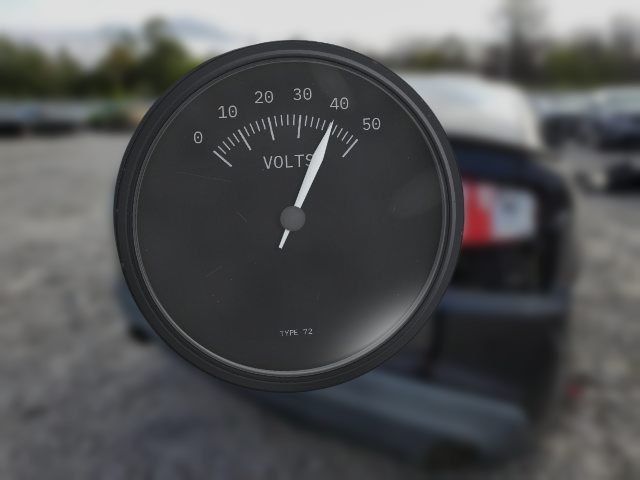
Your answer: **40** V
